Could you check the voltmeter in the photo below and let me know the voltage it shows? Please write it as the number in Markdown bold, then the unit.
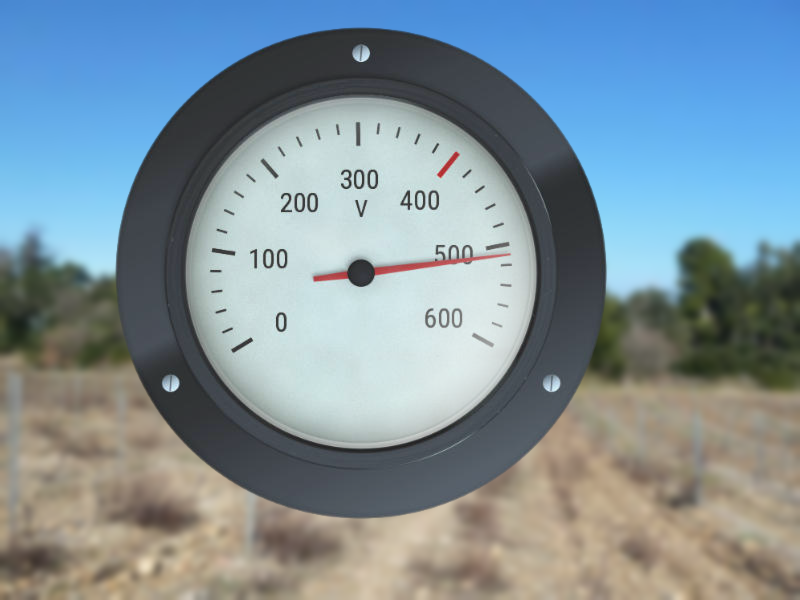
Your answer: **510** V
